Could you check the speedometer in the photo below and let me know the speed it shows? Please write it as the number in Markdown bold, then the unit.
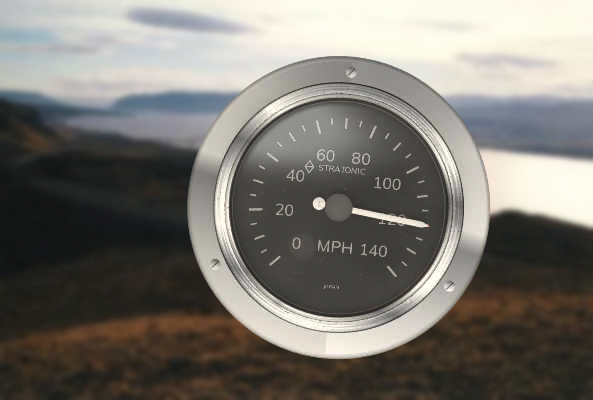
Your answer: **120** mph
